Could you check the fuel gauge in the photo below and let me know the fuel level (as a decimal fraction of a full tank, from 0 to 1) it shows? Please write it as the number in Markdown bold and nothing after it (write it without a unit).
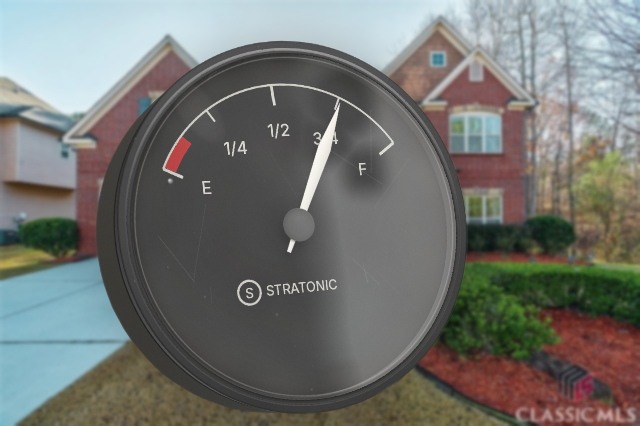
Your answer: **0.75**
